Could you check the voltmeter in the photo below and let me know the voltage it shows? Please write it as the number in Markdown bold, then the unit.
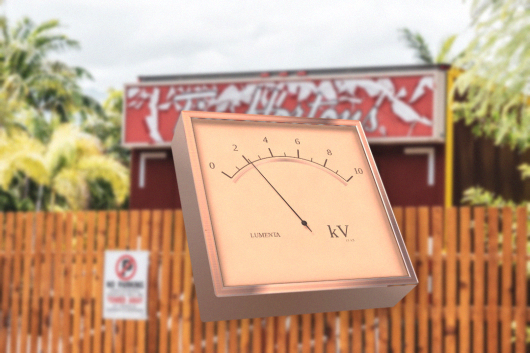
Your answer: **2** kV
